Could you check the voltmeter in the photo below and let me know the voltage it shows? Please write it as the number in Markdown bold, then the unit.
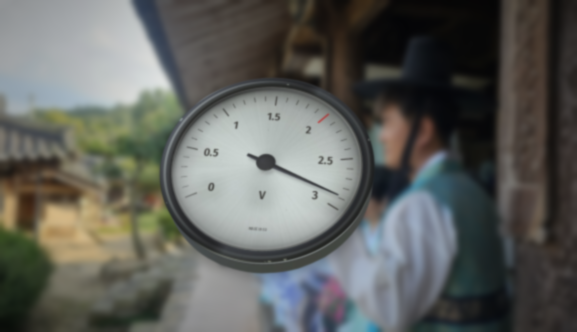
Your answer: **2.9** V
